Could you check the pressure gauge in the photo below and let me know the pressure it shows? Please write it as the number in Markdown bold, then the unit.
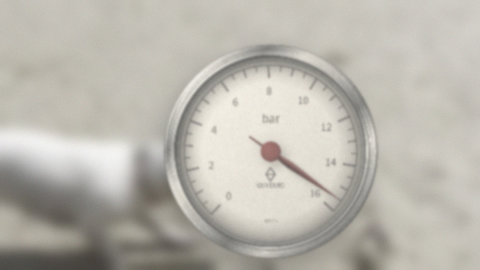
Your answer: **15.5** bar
